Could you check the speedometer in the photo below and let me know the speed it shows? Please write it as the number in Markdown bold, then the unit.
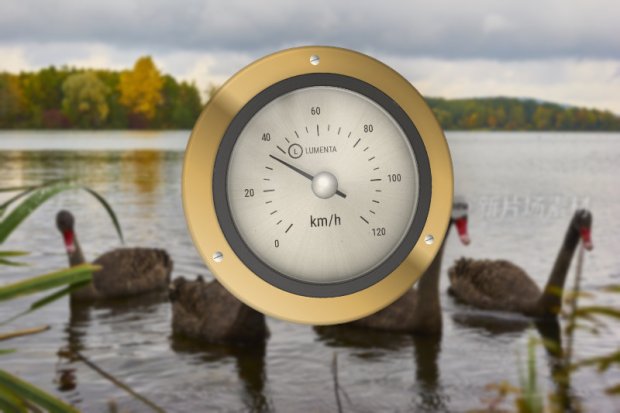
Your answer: **35** km/h
